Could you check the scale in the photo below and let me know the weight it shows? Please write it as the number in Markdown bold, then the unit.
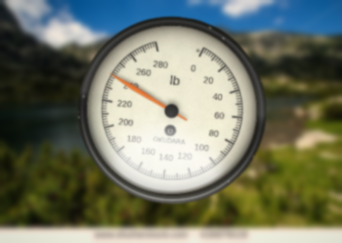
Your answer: **240** lb
